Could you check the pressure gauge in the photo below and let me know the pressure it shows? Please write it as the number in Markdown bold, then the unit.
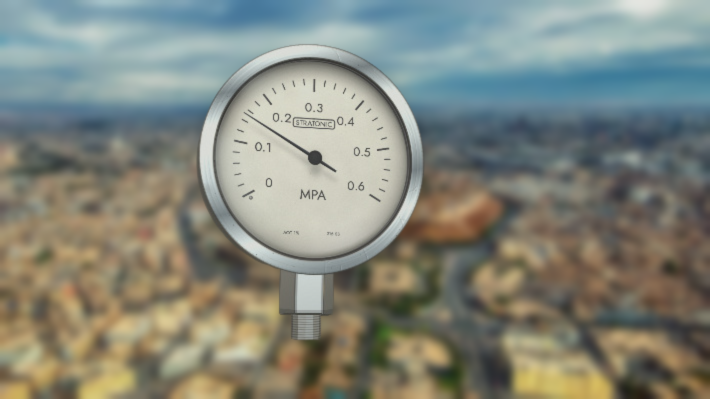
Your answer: **0.15** MPa
